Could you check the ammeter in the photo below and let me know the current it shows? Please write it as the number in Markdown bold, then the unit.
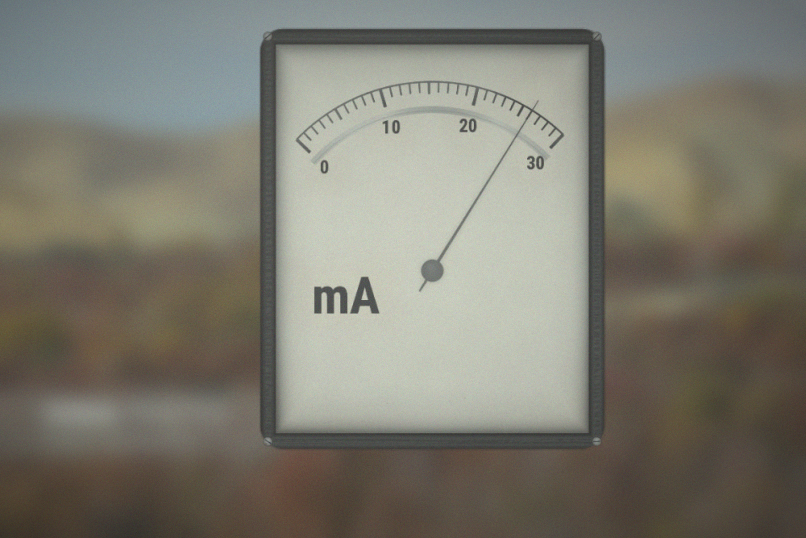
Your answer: **26** mA
